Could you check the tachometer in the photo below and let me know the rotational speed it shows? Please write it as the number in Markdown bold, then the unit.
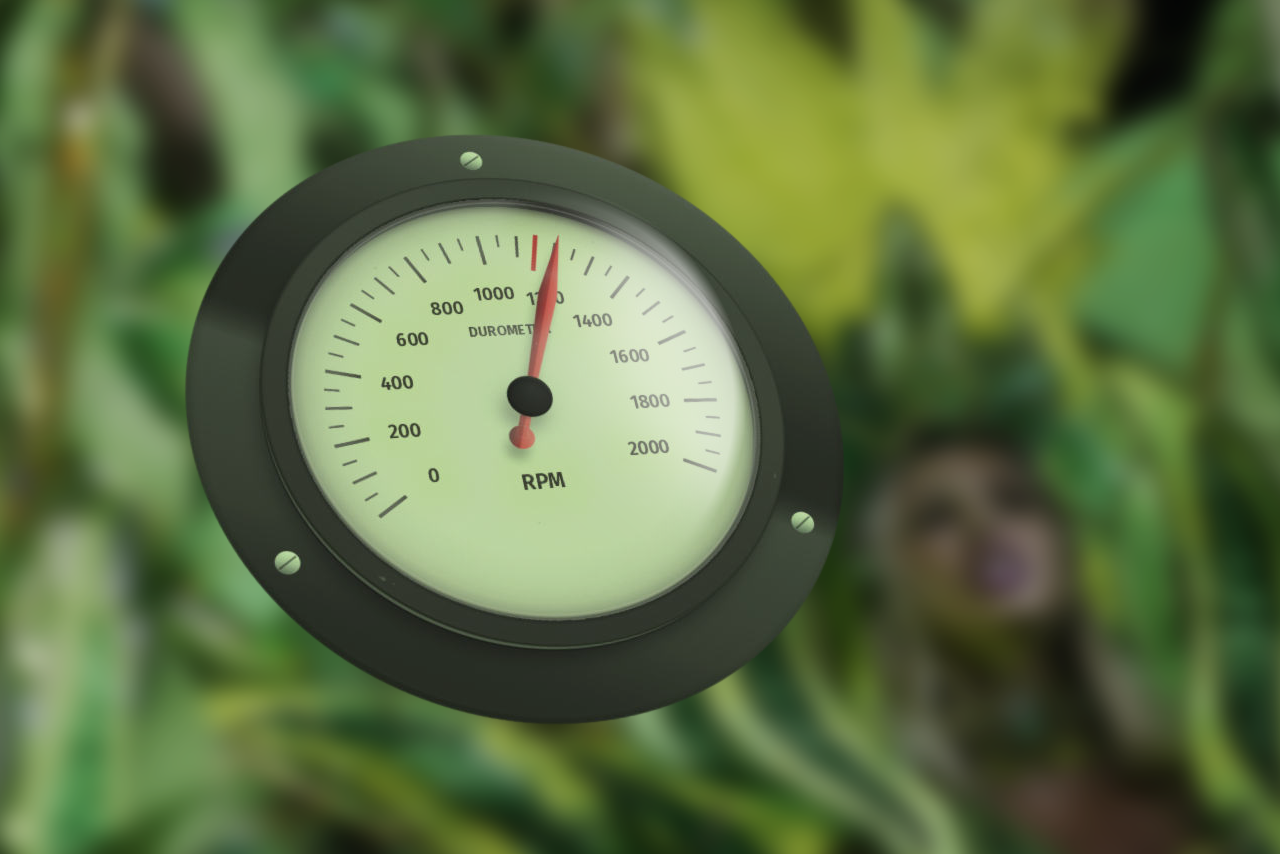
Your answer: **1200** rpm
